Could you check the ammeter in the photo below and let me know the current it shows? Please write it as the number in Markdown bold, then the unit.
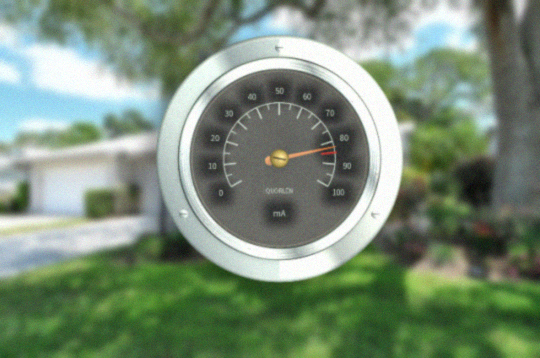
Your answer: **82.5** mA
